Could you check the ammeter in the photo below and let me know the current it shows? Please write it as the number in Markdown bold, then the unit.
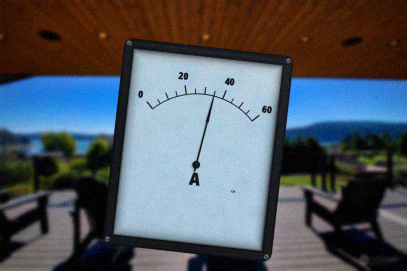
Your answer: **35** A
